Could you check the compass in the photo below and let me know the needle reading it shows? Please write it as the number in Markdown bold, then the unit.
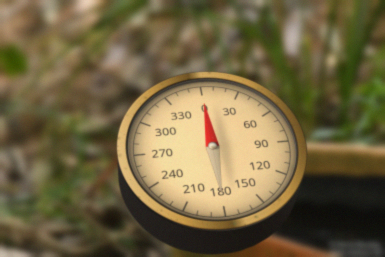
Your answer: **0** °
